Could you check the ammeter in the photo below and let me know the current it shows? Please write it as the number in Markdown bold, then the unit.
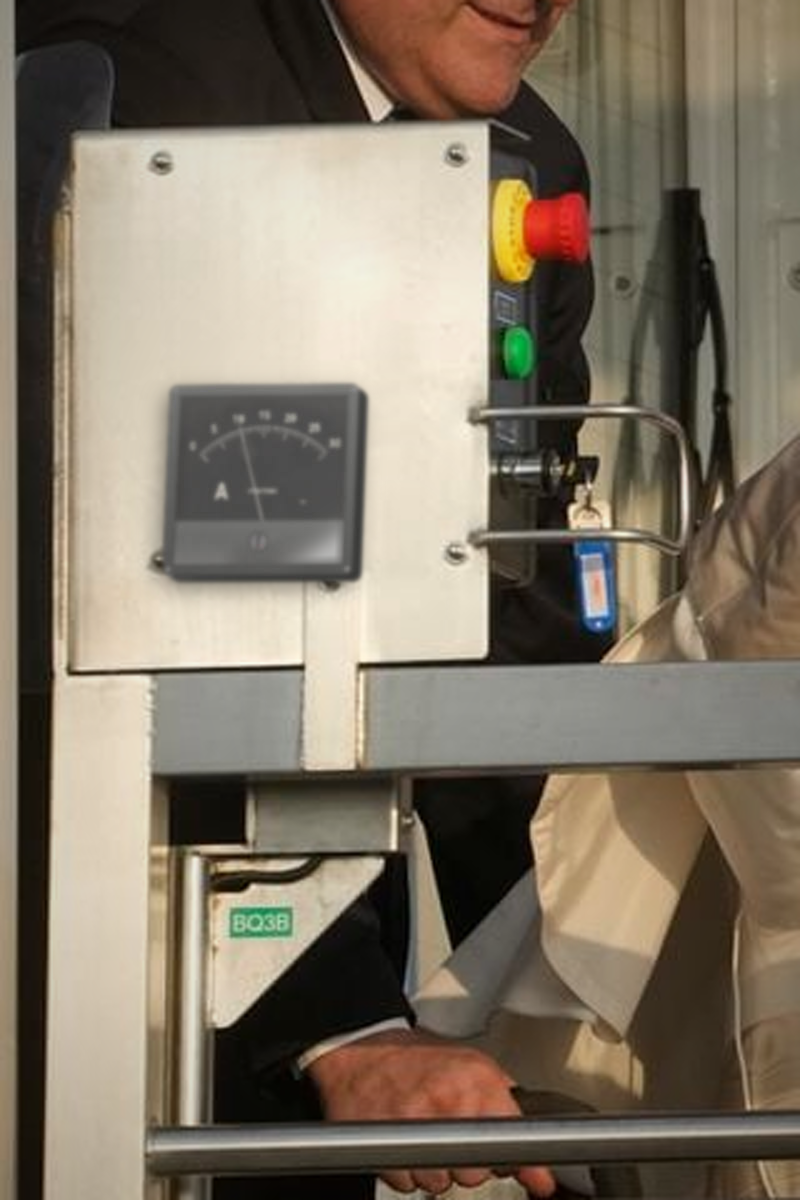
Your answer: **10** A
